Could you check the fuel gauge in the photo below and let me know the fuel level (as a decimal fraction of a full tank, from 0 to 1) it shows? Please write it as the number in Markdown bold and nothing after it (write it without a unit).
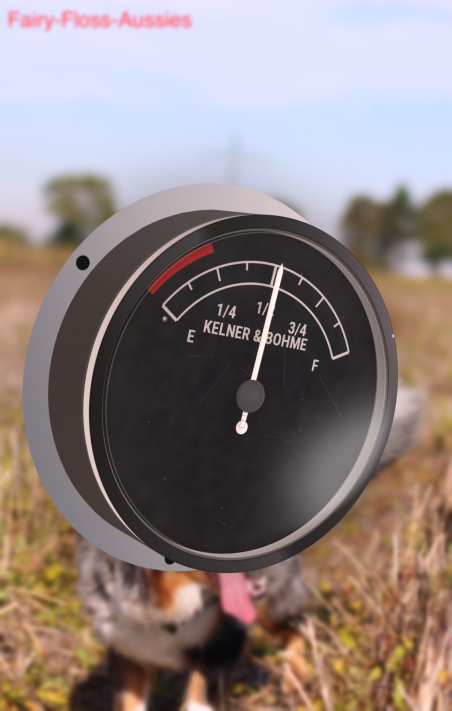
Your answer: **0.5**
